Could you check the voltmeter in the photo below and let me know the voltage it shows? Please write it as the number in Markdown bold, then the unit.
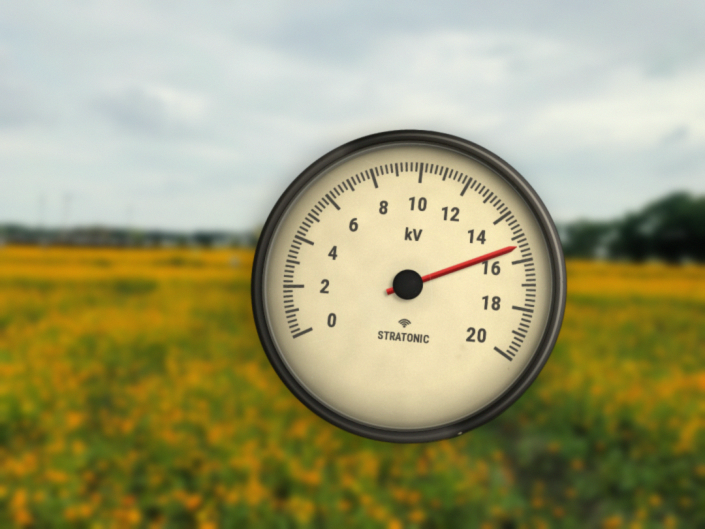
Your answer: **15.4** kV
